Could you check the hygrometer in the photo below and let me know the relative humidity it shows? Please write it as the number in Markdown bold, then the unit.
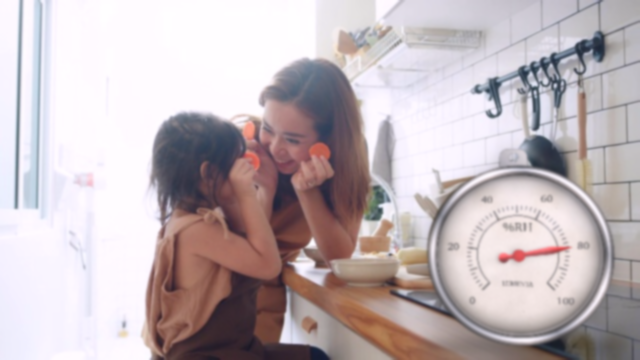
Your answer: **80** %
